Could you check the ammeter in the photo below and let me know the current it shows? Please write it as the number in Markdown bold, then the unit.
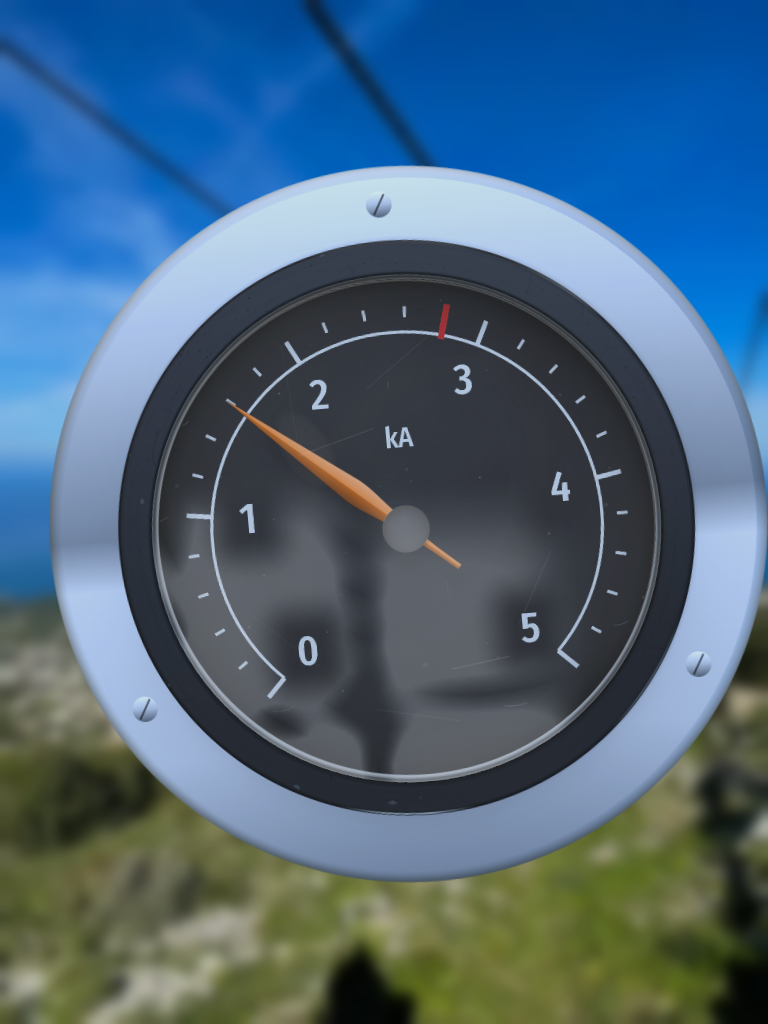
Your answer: **1.6** kA
